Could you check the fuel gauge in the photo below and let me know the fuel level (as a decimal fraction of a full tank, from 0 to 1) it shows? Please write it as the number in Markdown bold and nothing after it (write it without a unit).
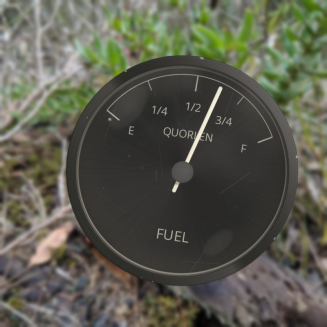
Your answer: **0.625**
